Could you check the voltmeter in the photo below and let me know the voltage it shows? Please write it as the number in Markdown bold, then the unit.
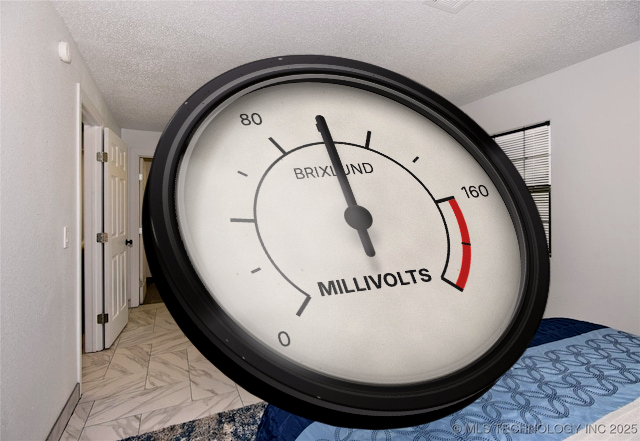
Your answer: **100** mV
